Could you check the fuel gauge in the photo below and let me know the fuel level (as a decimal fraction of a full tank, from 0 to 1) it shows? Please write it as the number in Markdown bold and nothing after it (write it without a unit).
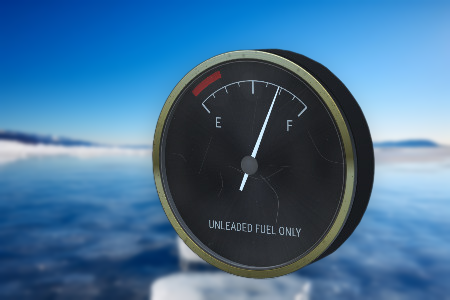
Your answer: **0.75**
